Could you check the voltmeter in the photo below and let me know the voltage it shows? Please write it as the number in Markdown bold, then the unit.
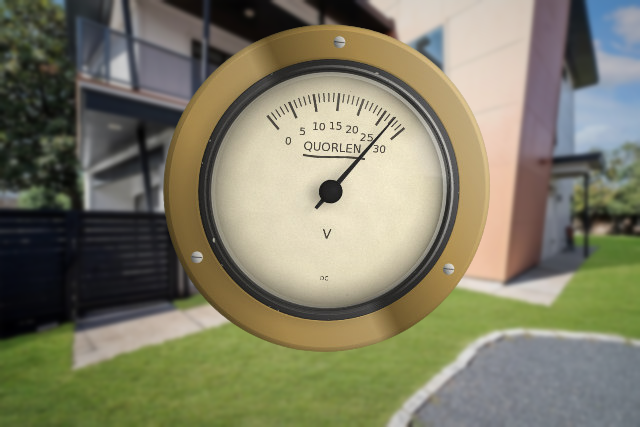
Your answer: **27** V
